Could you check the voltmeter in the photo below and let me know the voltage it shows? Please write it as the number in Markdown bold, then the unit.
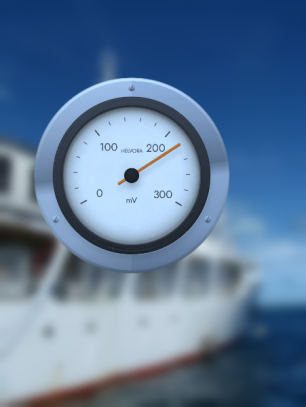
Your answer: **220** mV
